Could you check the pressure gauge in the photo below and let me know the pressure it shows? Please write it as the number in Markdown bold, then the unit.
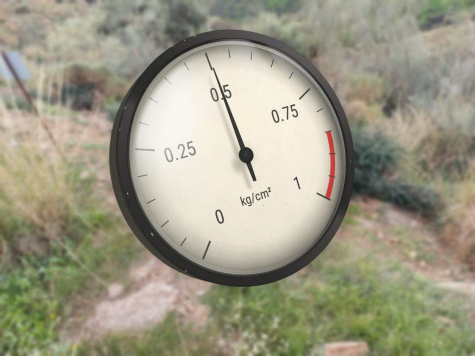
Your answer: **0.5** kg/cm²
